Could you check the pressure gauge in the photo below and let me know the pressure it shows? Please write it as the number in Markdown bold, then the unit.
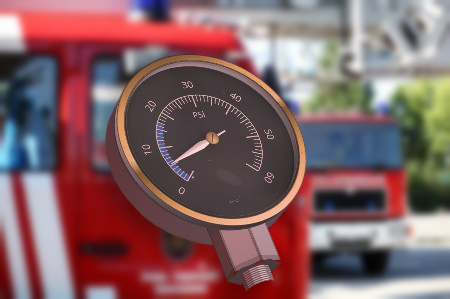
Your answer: **5** psi
